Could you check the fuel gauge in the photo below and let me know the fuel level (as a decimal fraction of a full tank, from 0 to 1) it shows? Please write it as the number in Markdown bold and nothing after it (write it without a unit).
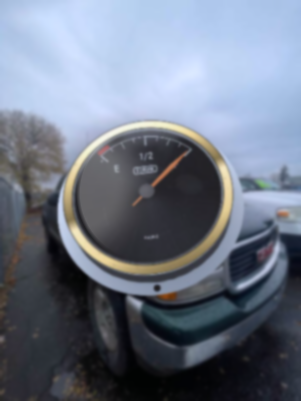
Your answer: **1**
